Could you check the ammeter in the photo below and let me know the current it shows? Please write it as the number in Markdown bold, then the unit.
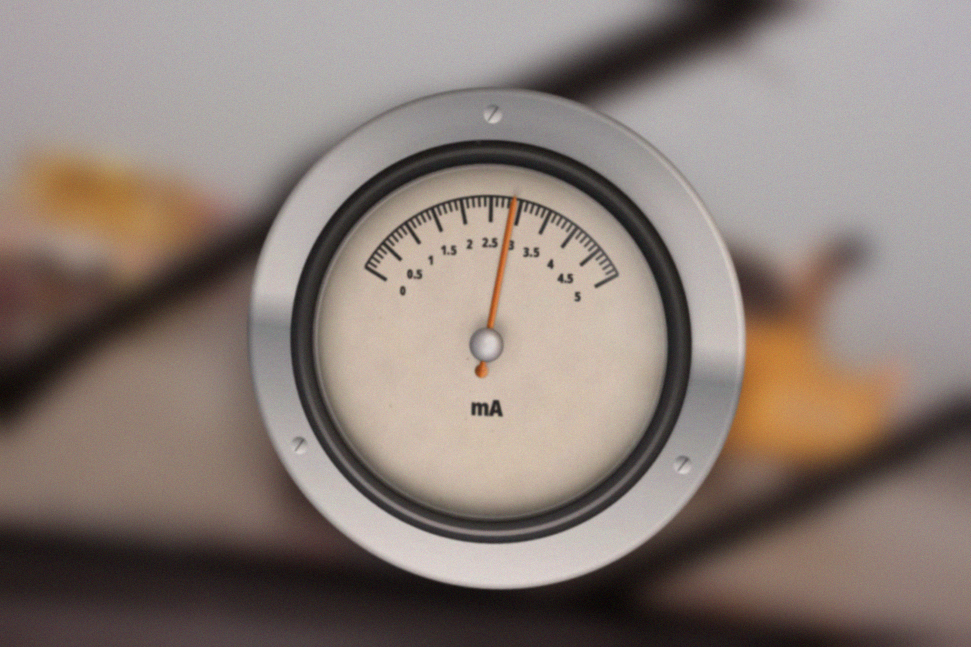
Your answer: **2.9** mA
